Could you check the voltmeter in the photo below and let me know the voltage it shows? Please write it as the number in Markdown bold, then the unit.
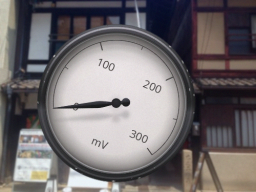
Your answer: **0** mV
